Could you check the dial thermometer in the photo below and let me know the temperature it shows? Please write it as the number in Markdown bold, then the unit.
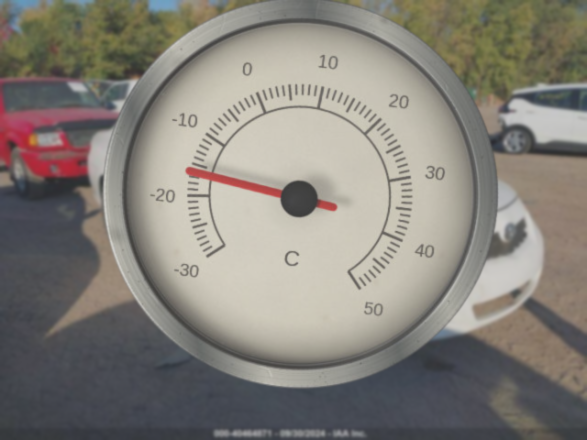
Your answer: **-16** °C
